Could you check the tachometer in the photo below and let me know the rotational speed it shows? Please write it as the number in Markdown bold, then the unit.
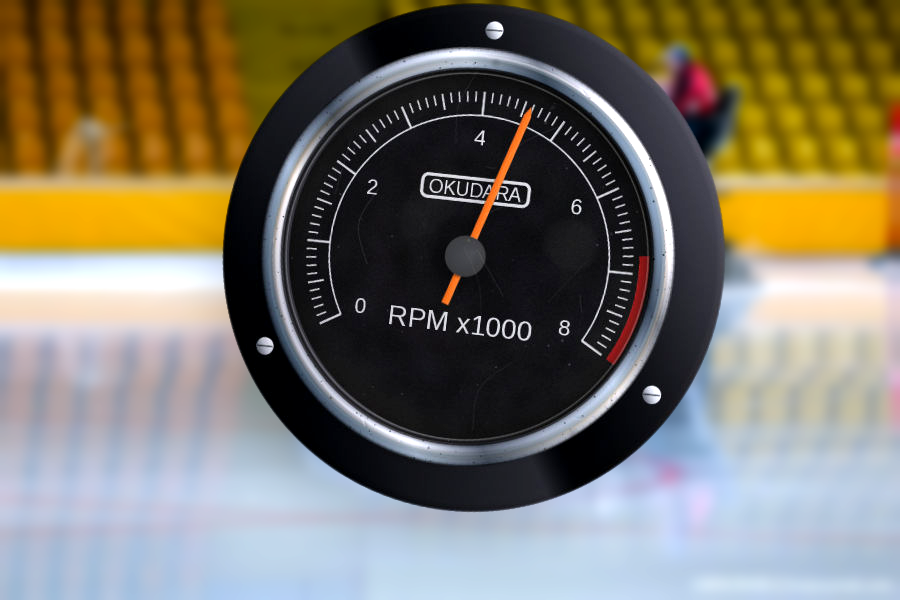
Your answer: **4600** rpm
